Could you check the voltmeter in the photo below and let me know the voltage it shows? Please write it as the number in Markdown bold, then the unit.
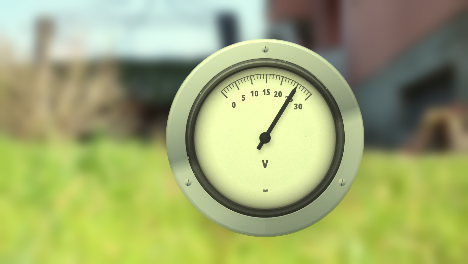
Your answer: **25** V
